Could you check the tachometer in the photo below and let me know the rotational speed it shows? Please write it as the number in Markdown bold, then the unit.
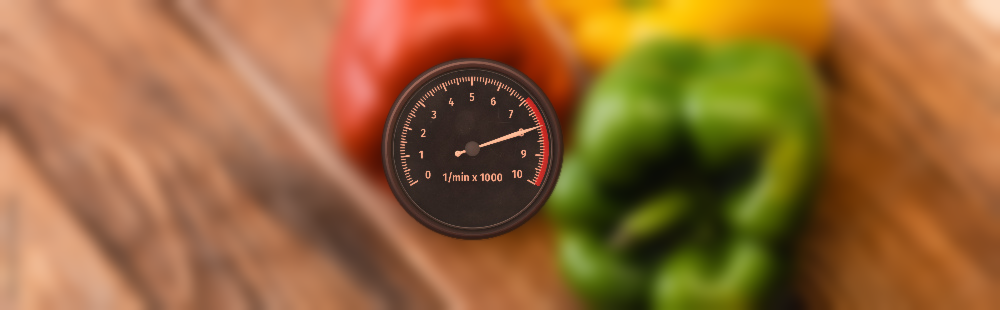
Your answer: **8000** rpm
